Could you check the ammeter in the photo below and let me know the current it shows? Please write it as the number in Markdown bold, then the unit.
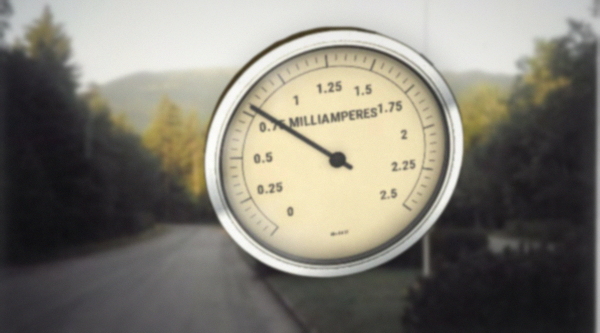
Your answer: **0.8** mA
